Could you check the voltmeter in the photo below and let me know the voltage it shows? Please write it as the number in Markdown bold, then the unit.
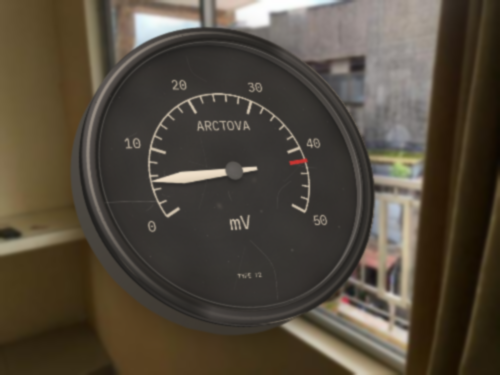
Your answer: **5** mV
